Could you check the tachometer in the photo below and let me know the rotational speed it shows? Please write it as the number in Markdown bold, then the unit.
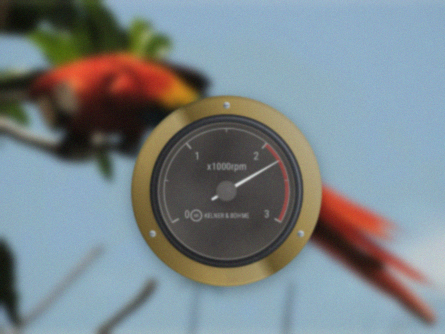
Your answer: **2250** rpm
